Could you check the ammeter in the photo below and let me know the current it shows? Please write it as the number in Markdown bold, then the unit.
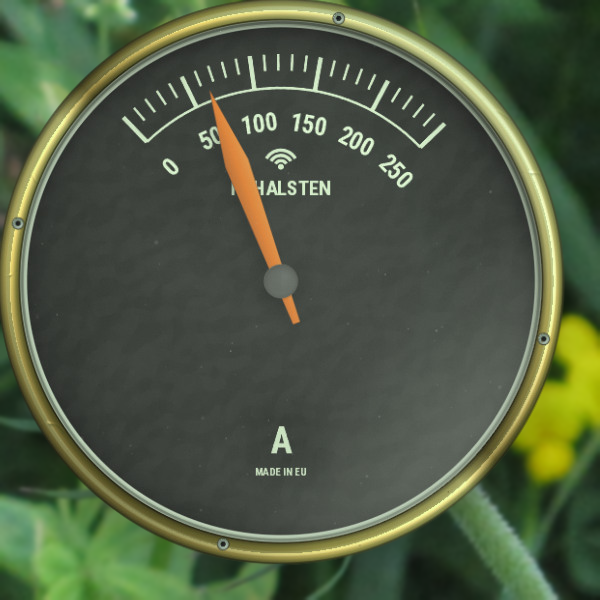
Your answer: **65** A
